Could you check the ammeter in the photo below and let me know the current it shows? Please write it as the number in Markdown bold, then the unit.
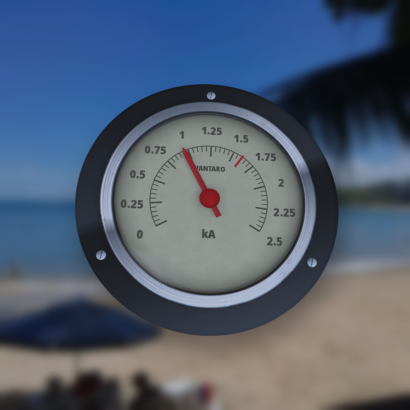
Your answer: **0.95** kA
